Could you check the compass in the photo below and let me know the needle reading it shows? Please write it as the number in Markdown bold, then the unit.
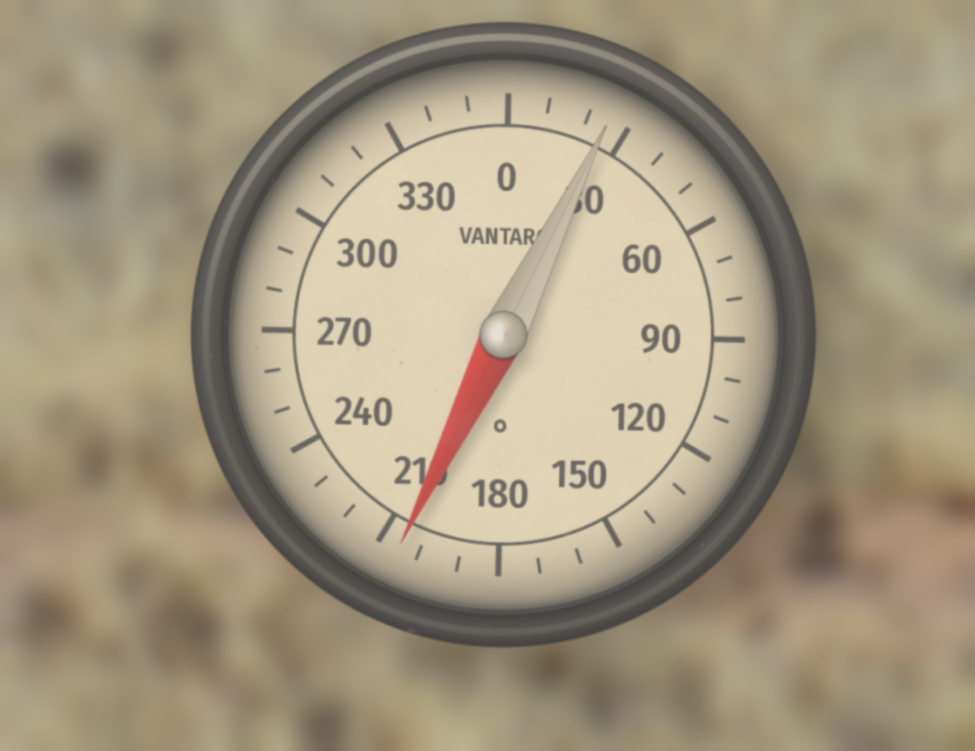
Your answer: **205** °
